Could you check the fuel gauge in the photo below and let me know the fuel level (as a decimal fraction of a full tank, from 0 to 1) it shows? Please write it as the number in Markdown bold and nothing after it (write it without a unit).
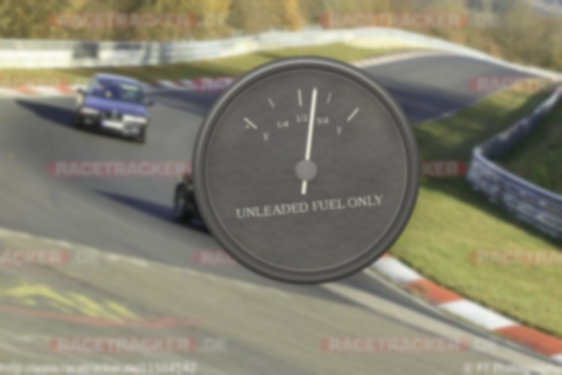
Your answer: **0.625**
